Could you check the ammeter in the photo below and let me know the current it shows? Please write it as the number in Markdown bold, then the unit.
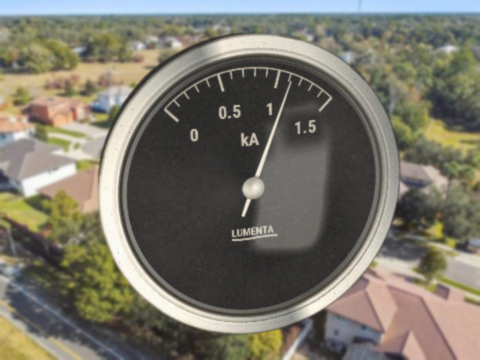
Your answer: **1.1** kA
